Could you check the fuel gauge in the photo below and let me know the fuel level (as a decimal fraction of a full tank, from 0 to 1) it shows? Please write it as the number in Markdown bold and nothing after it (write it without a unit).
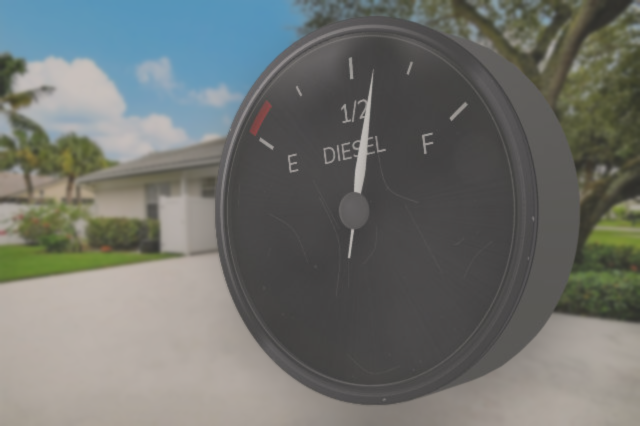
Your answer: **0.625**
